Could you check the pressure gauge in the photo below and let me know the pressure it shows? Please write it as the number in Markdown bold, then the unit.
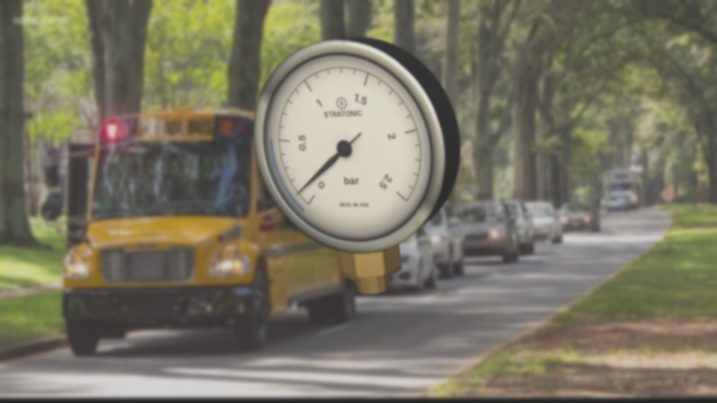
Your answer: **0.1** bar
